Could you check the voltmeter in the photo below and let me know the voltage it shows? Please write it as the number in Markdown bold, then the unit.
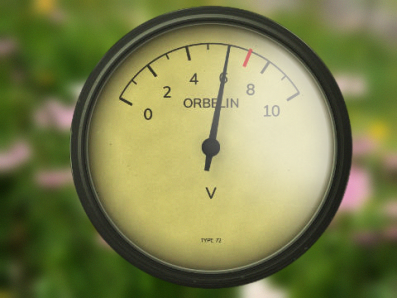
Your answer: **6** V
